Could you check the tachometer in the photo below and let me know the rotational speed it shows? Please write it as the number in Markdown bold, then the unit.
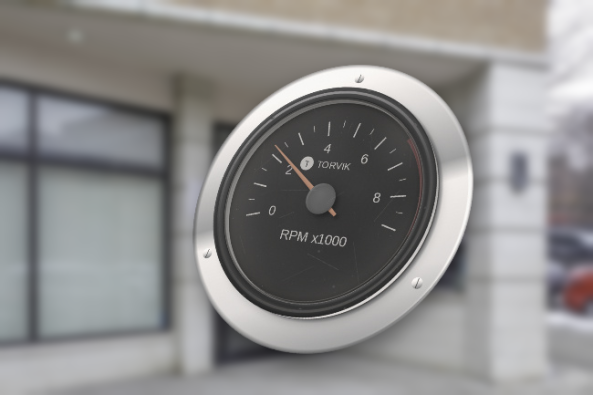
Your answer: **2250** rpm
